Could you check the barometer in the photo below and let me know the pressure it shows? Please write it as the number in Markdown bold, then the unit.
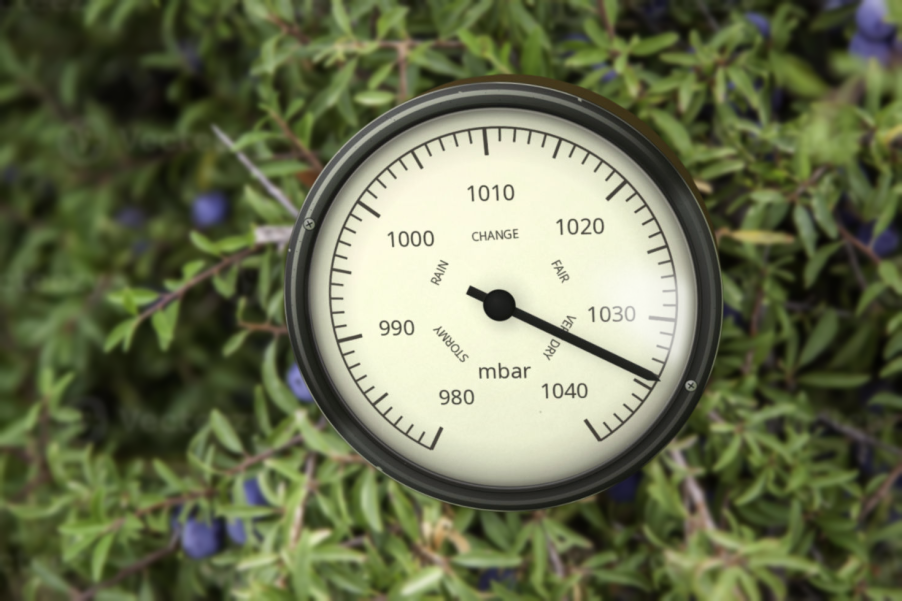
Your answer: **1034** mbar
